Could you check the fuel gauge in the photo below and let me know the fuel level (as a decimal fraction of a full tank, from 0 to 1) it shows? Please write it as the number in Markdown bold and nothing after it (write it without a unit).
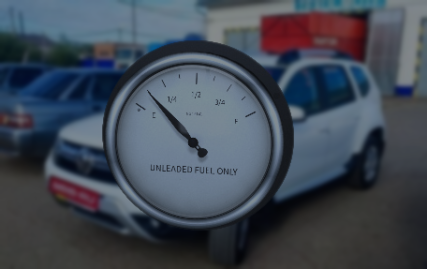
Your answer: **0.125**
